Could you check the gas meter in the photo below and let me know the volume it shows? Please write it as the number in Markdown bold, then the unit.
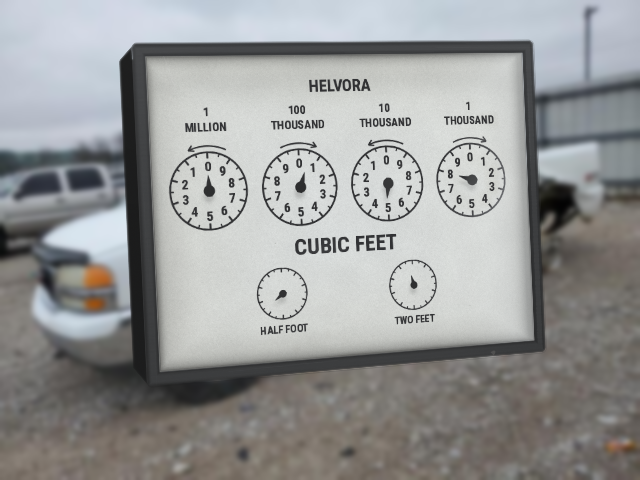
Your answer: **4800** ft³
